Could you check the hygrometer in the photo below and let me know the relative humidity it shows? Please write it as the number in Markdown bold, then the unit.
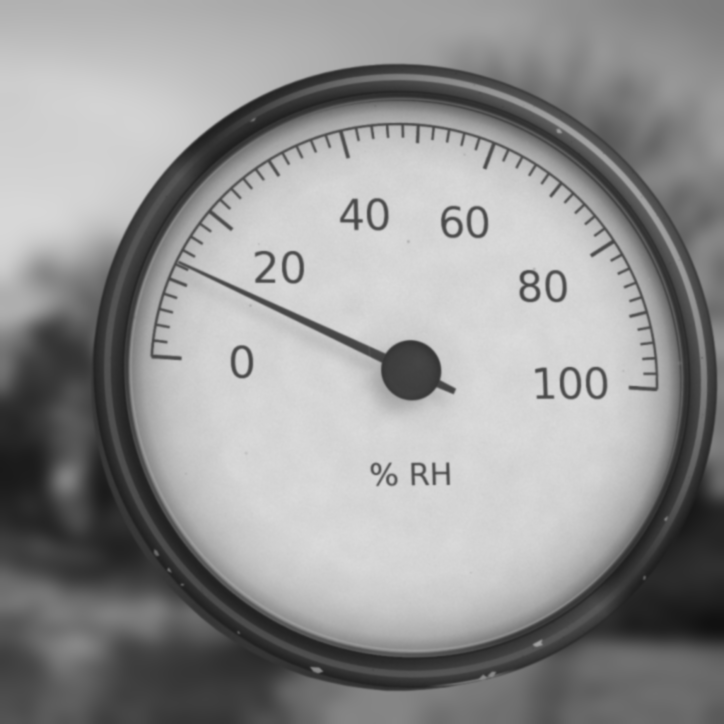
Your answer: **12** %
